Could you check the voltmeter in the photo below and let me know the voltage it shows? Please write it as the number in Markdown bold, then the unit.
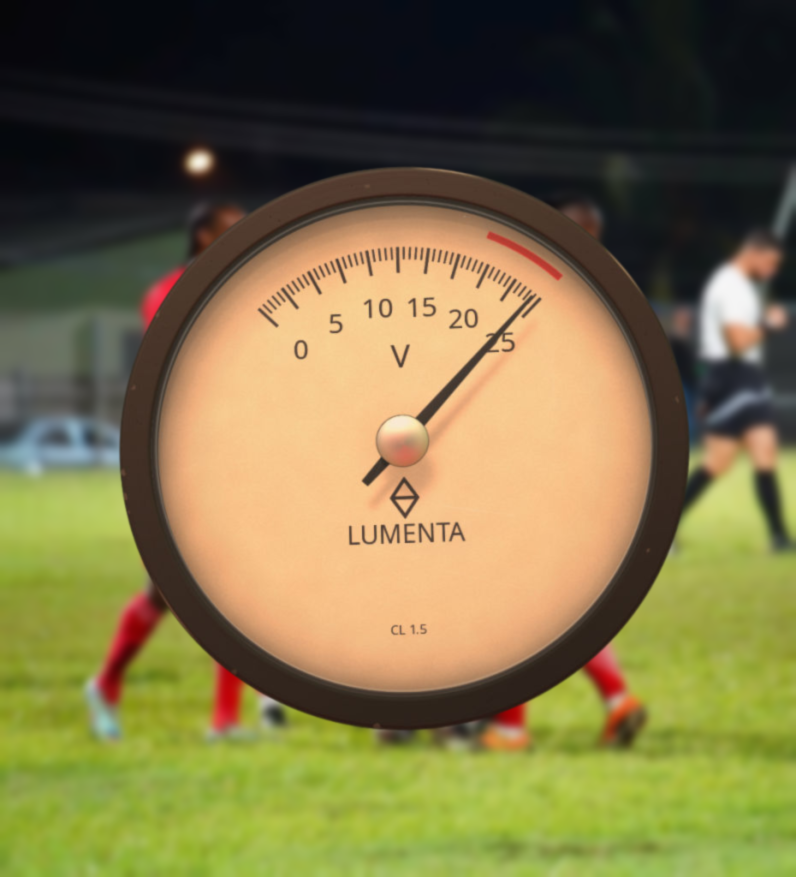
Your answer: **24.5** V
